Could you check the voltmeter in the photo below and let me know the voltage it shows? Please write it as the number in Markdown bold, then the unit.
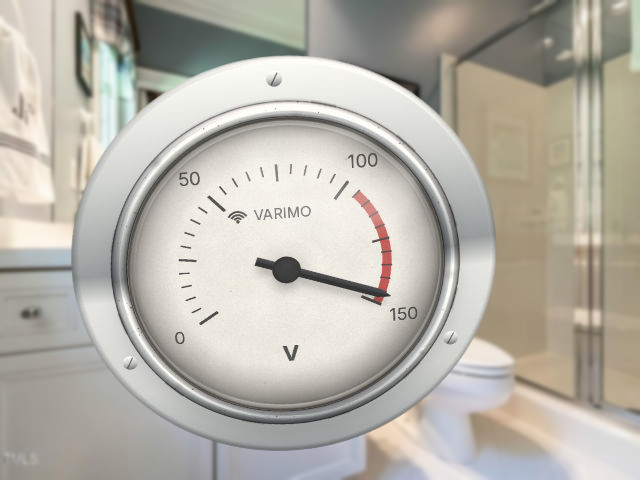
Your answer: **145** V
